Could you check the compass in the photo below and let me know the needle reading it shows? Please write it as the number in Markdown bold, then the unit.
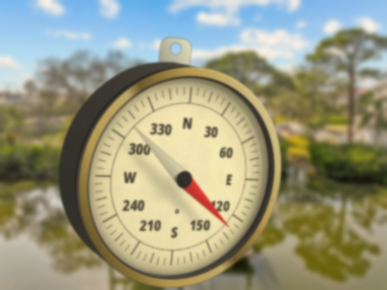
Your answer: **130** °
